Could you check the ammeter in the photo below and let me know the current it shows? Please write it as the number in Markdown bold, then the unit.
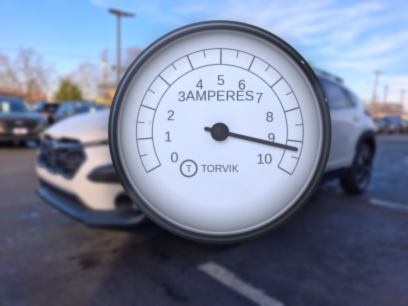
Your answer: **9.25** A
